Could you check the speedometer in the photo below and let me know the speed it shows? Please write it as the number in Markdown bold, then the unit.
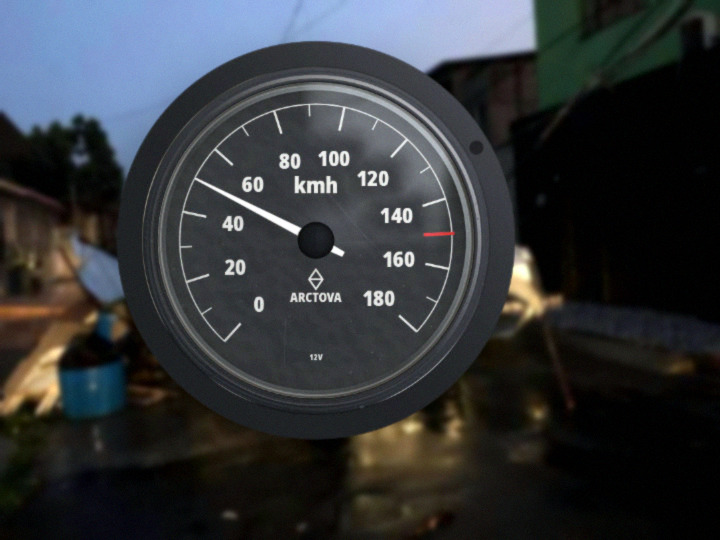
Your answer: **50** km/h
